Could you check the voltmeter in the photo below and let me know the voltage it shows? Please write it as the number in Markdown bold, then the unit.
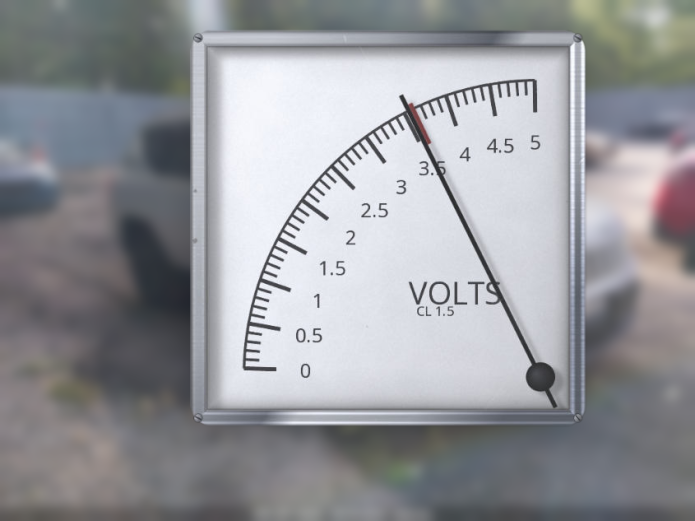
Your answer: **3.55** V
